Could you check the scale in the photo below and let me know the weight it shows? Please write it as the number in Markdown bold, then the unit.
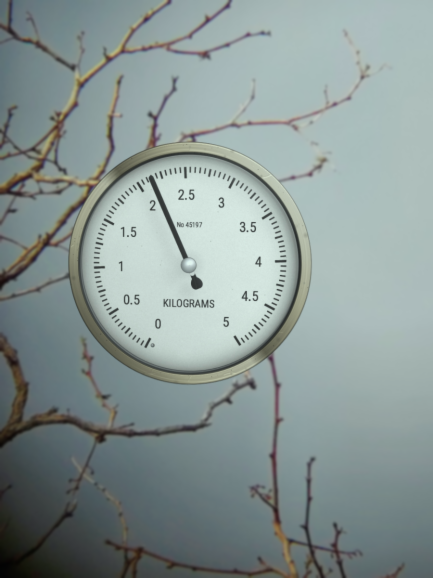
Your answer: **2.15** kg
